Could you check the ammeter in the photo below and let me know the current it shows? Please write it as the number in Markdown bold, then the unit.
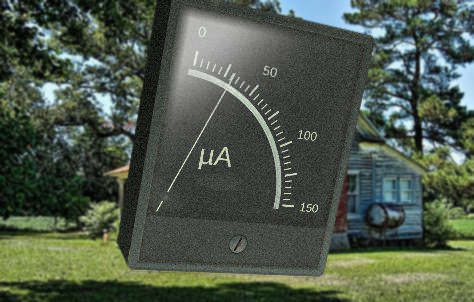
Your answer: **30** µA
